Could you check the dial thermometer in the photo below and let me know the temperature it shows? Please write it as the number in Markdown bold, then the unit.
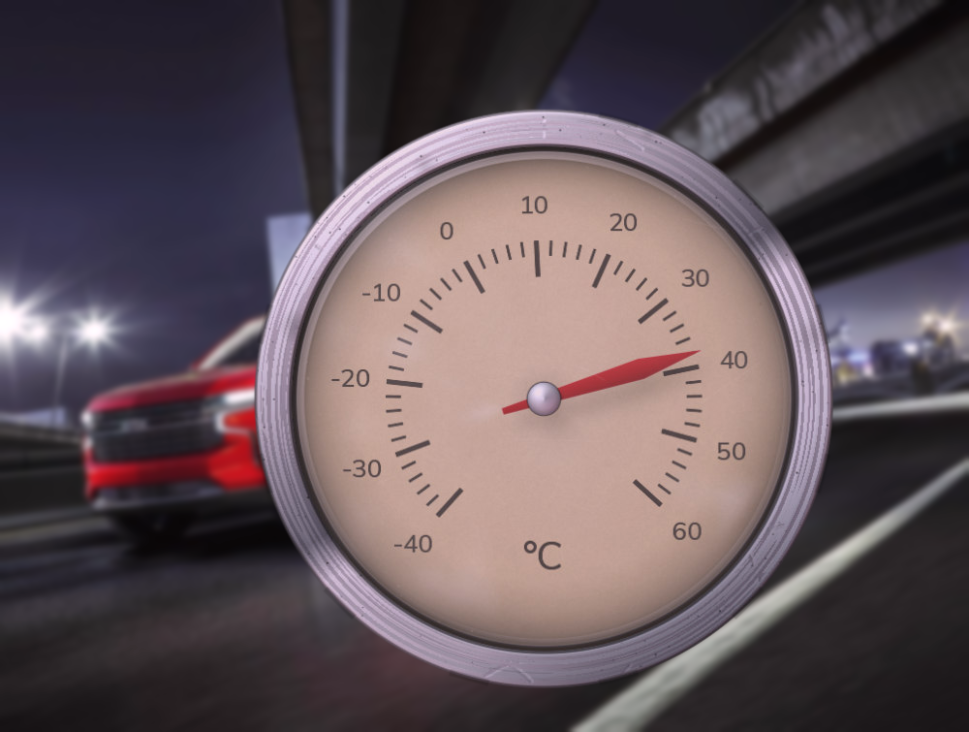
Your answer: **38** °C
